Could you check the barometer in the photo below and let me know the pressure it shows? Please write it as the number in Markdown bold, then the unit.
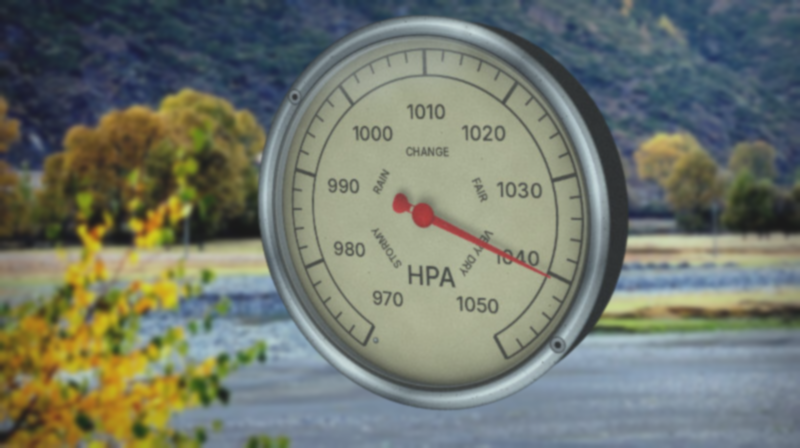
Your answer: **1040** hPa
